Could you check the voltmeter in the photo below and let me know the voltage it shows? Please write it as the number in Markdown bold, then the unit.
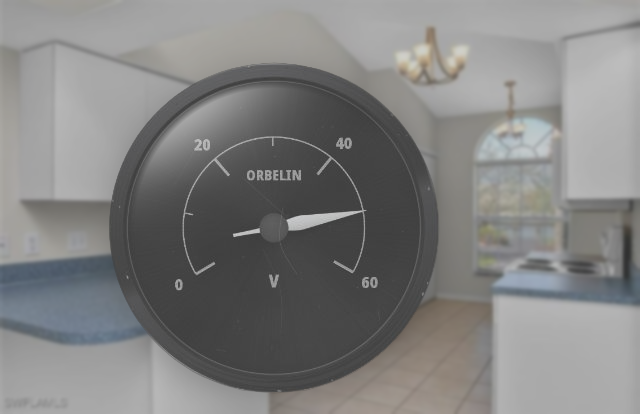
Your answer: **50** V
